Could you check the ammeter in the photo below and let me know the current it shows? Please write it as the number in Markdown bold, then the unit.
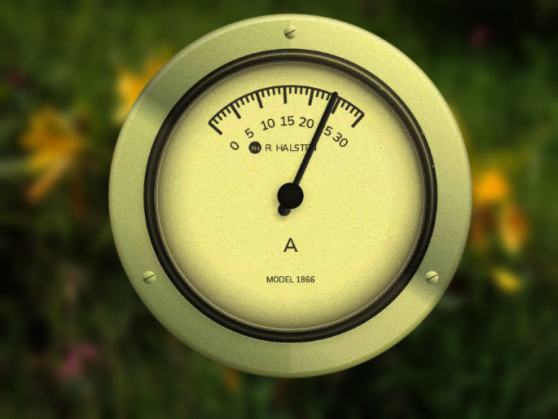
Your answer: **24** A
